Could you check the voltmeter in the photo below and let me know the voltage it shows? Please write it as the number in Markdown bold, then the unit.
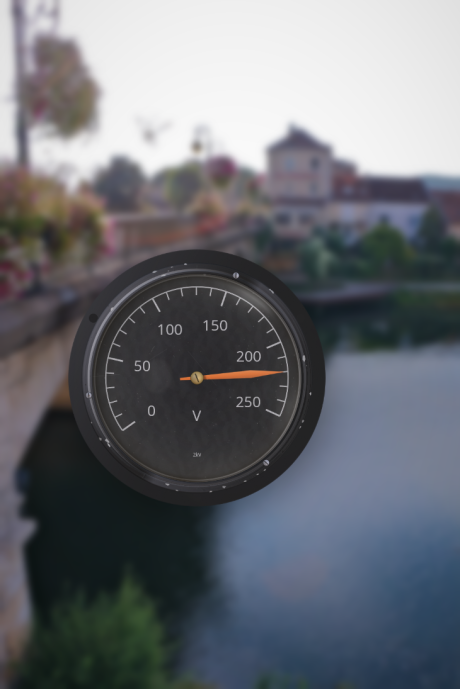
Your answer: **220** V
